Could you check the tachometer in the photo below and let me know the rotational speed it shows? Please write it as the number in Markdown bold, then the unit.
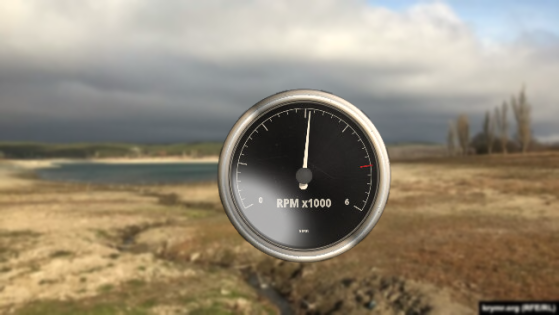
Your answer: **3100** rpm
